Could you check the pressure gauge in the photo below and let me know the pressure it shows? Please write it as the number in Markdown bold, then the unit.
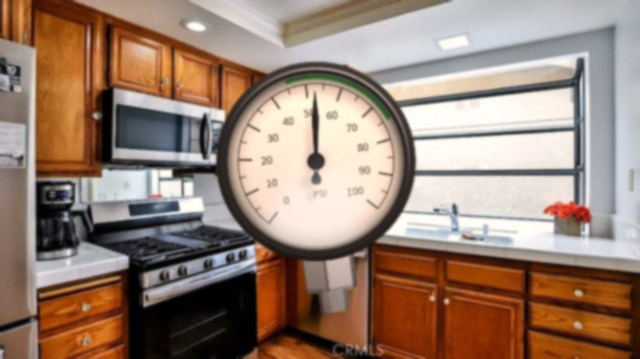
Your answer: **52.5** psi
